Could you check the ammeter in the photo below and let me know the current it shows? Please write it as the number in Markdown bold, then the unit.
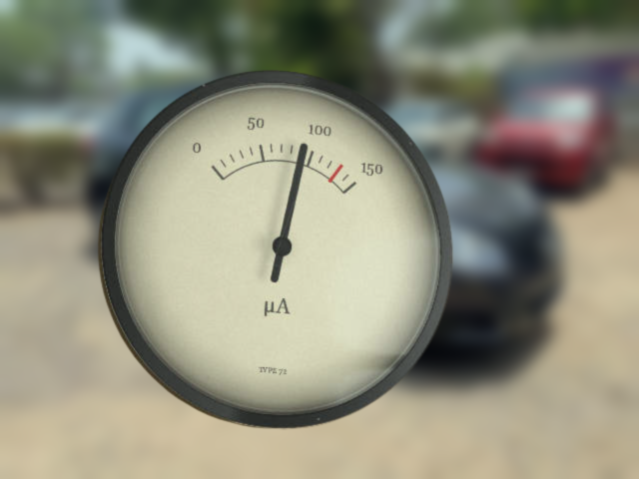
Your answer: **90** µA
